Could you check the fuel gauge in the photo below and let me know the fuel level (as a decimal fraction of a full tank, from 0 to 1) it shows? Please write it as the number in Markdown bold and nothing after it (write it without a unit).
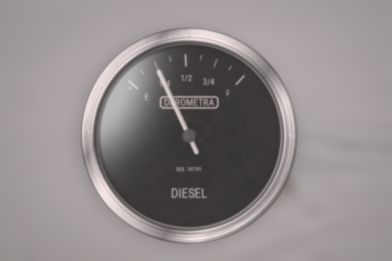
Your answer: **0.25**
